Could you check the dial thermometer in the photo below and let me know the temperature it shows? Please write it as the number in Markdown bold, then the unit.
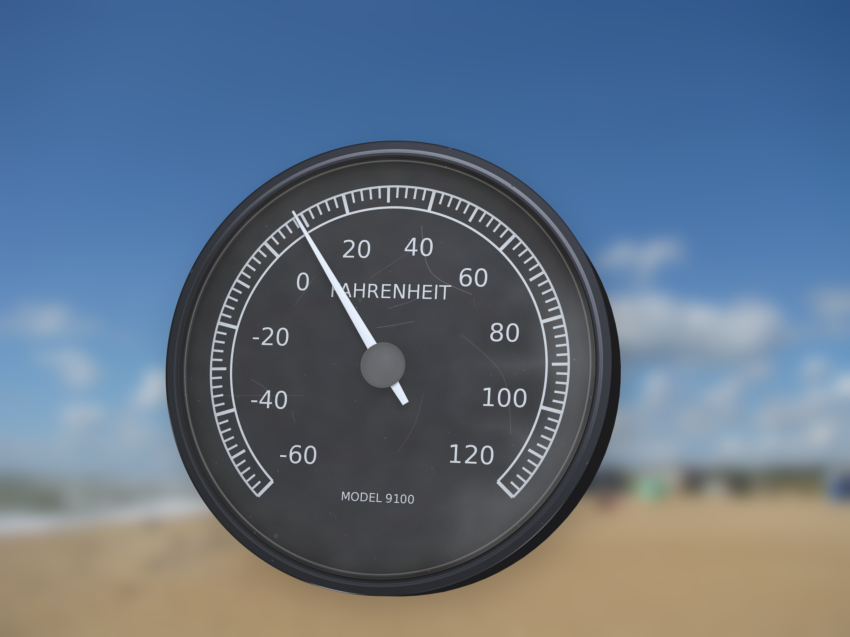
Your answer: **9** °F
